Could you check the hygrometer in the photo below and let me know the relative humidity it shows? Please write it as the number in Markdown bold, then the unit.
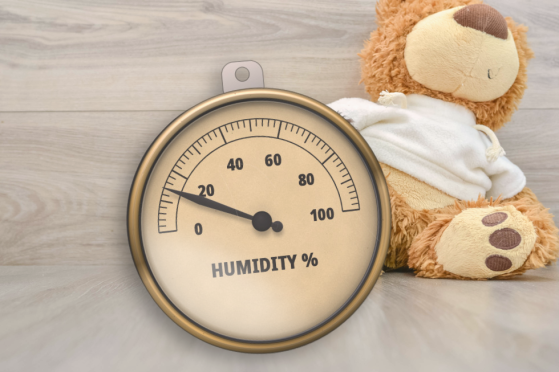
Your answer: **14** %
